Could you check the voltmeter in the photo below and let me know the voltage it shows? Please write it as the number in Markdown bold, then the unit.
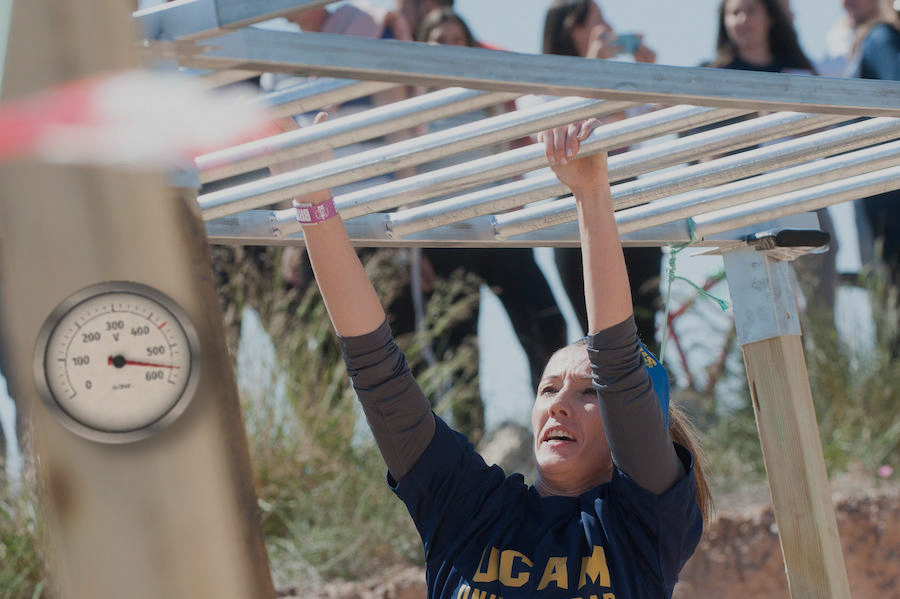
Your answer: **560** V
